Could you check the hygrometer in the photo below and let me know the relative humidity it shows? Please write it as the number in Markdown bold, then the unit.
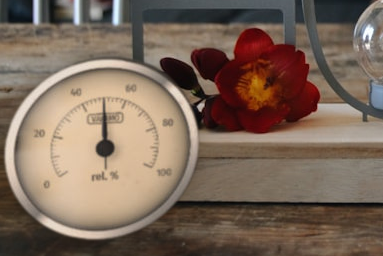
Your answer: **50** %
